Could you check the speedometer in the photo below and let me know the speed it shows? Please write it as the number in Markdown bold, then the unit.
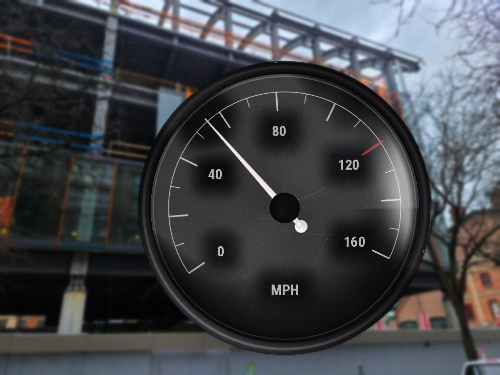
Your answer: **55** mph
